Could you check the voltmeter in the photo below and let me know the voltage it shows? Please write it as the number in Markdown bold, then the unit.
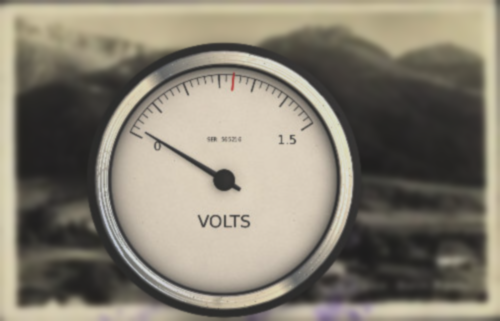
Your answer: **0.05** V
